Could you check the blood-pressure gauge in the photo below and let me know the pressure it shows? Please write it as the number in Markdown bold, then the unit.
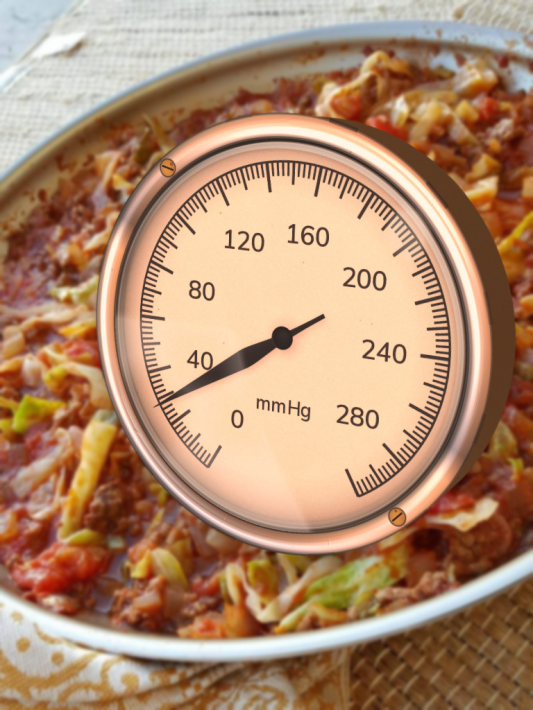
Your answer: **28** mmHg
